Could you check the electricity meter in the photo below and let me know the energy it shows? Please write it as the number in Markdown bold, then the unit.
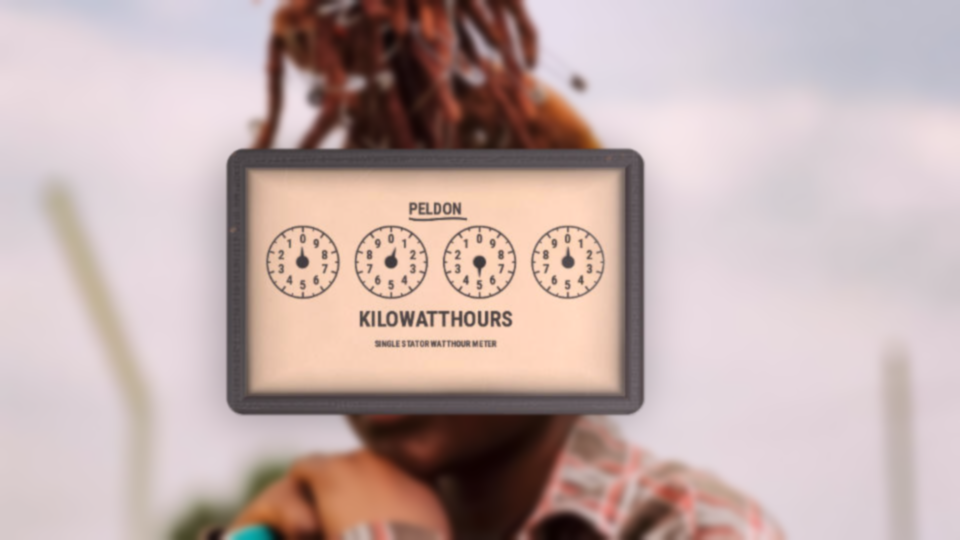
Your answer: **50** kWh
